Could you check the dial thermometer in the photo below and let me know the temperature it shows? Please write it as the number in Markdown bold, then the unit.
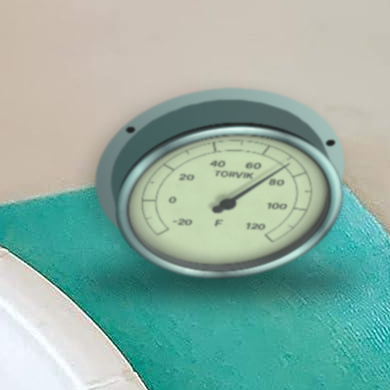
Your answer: **70** °F
